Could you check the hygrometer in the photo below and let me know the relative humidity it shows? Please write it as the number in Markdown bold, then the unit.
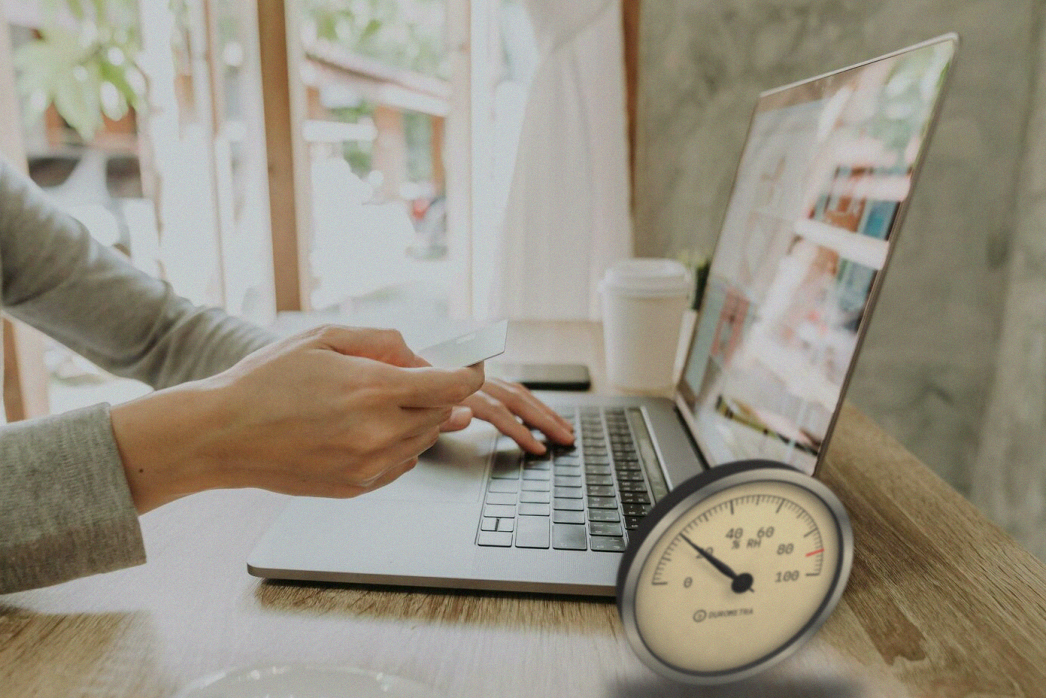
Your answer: **20** %
